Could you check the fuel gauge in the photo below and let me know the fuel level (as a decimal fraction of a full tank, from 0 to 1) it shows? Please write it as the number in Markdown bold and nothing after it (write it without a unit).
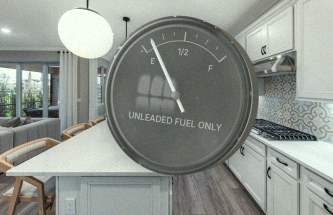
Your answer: **0.125**
